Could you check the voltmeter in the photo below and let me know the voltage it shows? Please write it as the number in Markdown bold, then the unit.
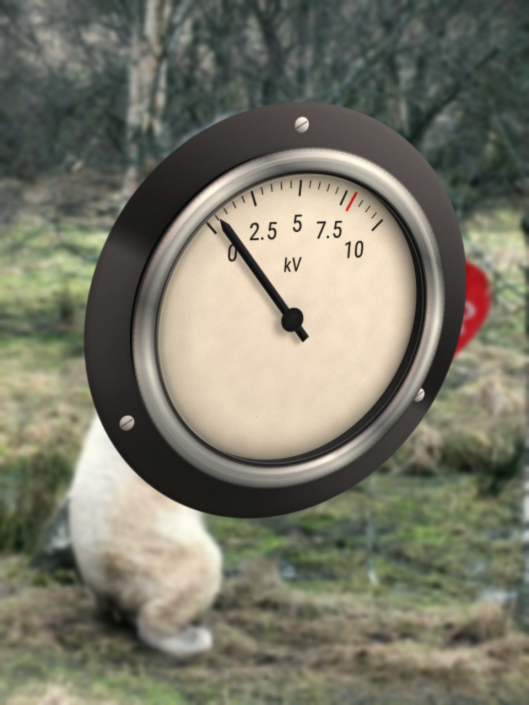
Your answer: **0.5** kV
